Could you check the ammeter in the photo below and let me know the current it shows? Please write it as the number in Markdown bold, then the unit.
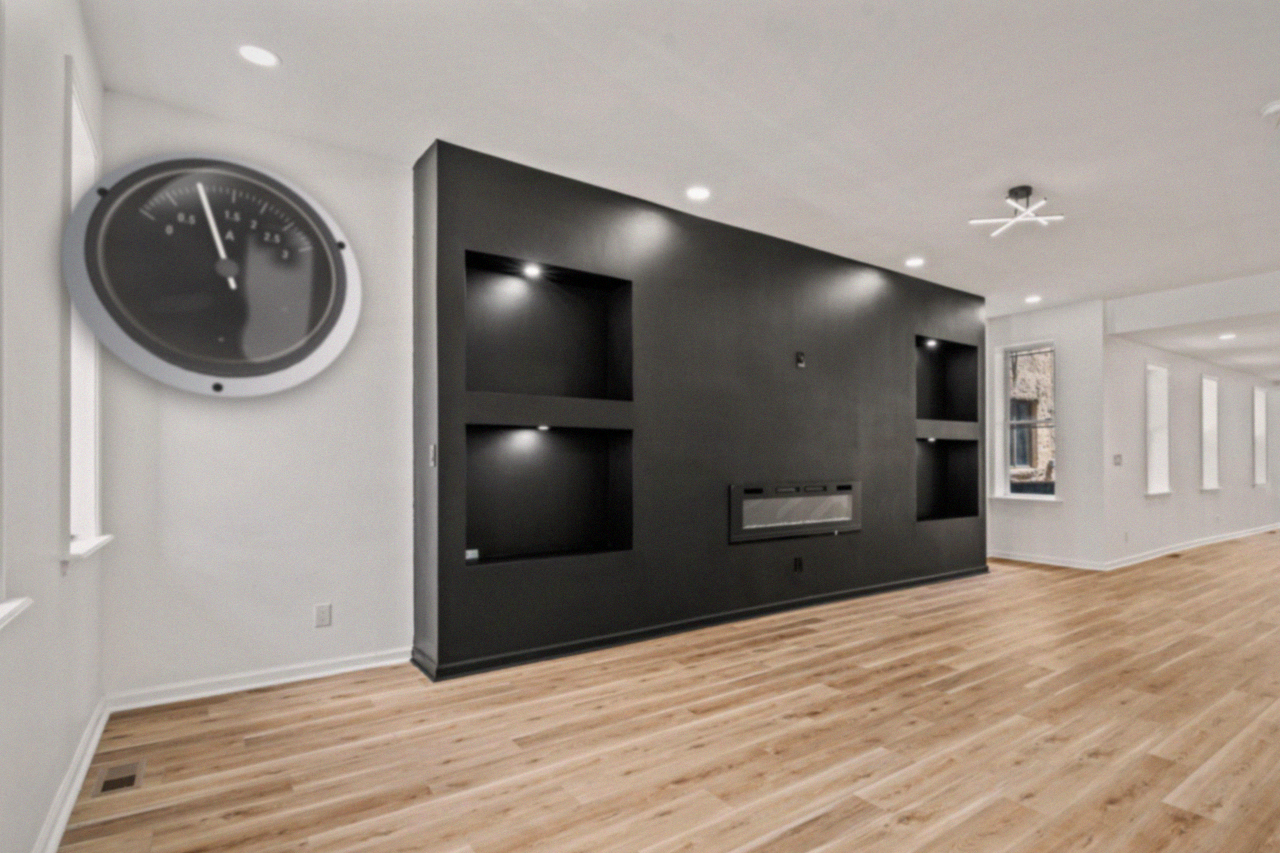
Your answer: **1** A
